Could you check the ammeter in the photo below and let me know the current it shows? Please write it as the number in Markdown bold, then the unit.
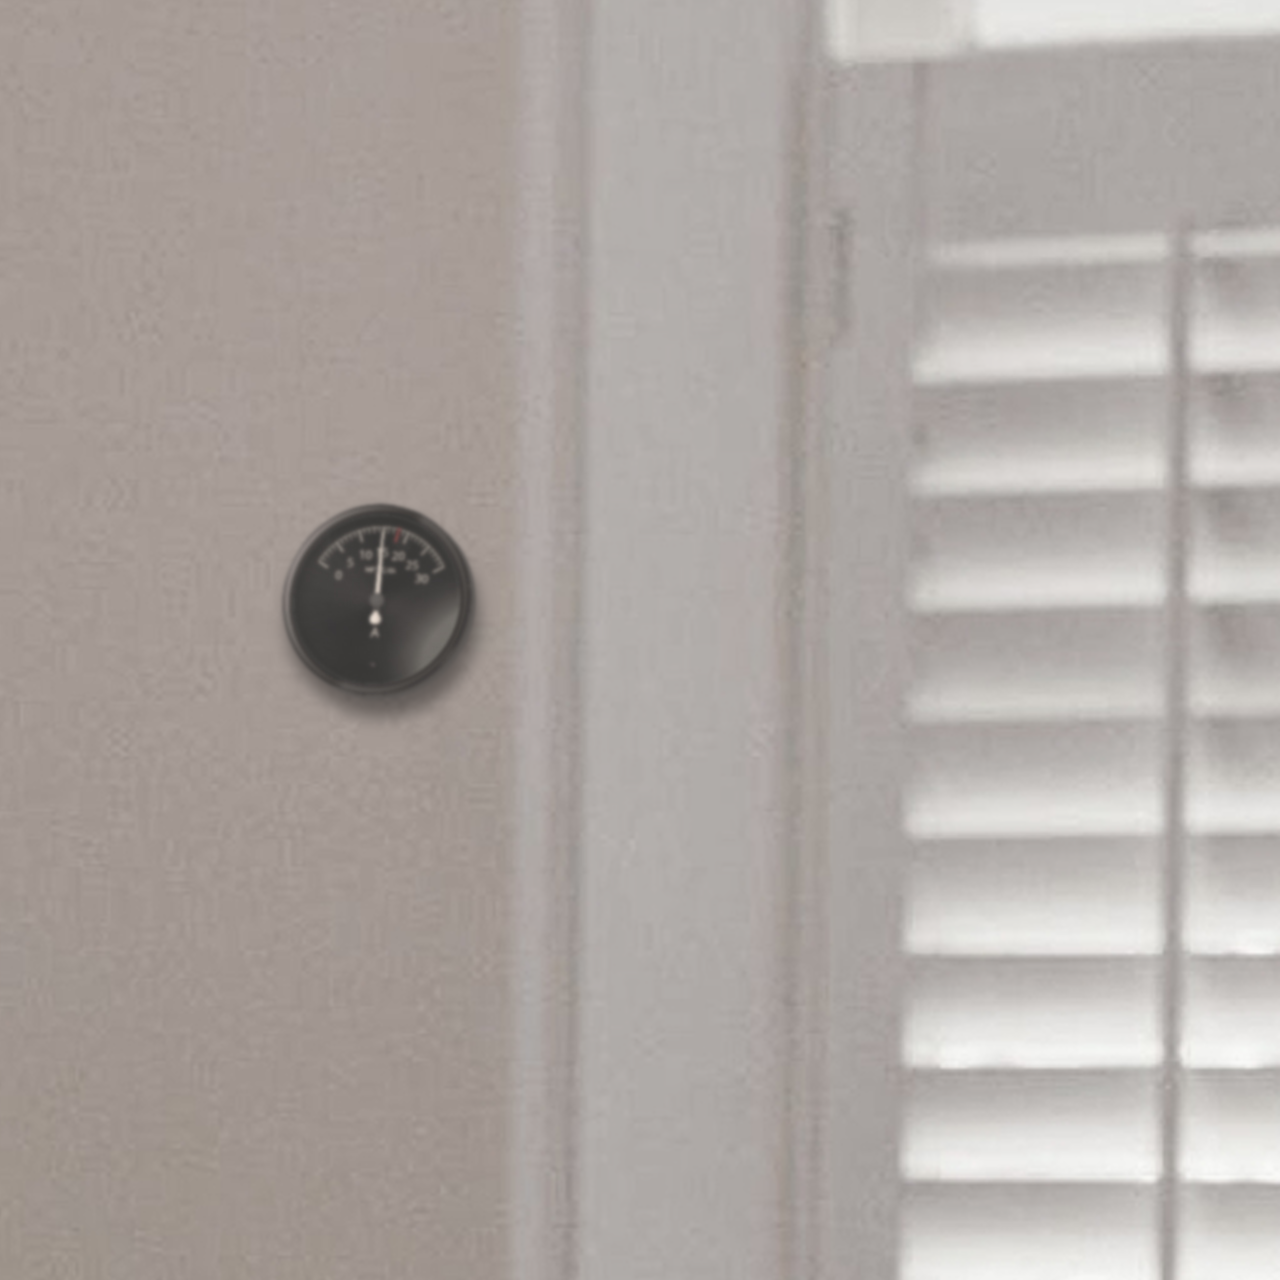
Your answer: **15** A
